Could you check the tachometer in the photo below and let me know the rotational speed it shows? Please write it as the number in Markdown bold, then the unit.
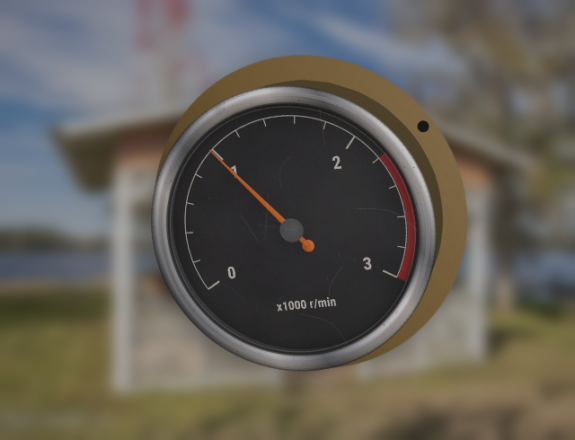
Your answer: **1000** rpm
